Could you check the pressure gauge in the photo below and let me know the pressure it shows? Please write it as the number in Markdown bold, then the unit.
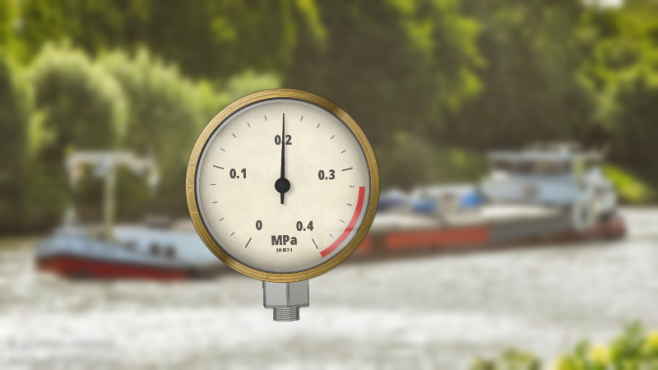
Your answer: **0.2** MPa
